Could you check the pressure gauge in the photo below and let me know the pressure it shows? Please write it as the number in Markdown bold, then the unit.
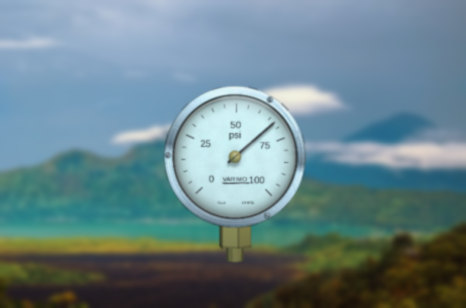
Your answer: **67.5** psi
